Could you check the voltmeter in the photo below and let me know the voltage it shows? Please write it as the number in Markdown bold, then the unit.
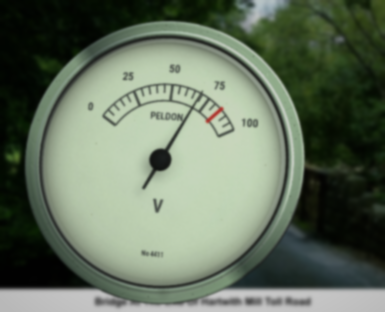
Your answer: **70** V
